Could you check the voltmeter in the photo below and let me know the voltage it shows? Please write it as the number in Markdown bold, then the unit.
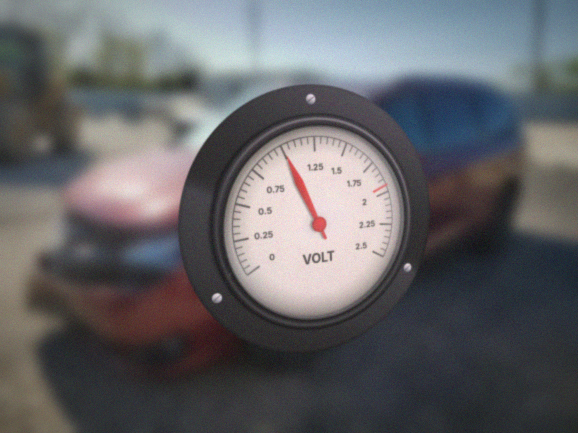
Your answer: **1** V
